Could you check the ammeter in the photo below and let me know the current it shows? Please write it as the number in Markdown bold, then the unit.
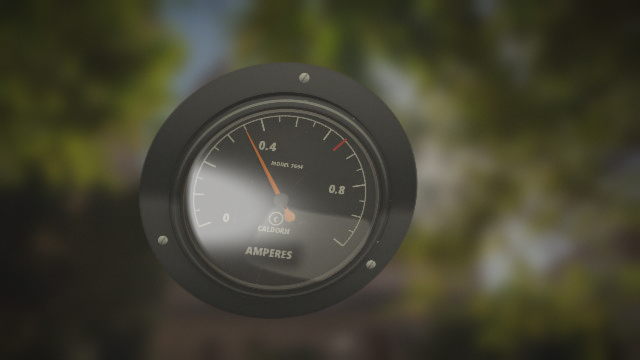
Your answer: **0.35** A
